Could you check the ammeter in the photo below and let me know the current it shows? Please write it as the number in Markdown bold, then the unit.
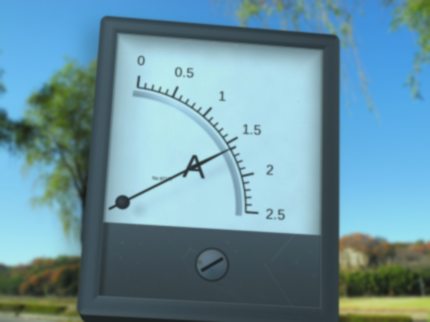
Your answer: **1.6** A
